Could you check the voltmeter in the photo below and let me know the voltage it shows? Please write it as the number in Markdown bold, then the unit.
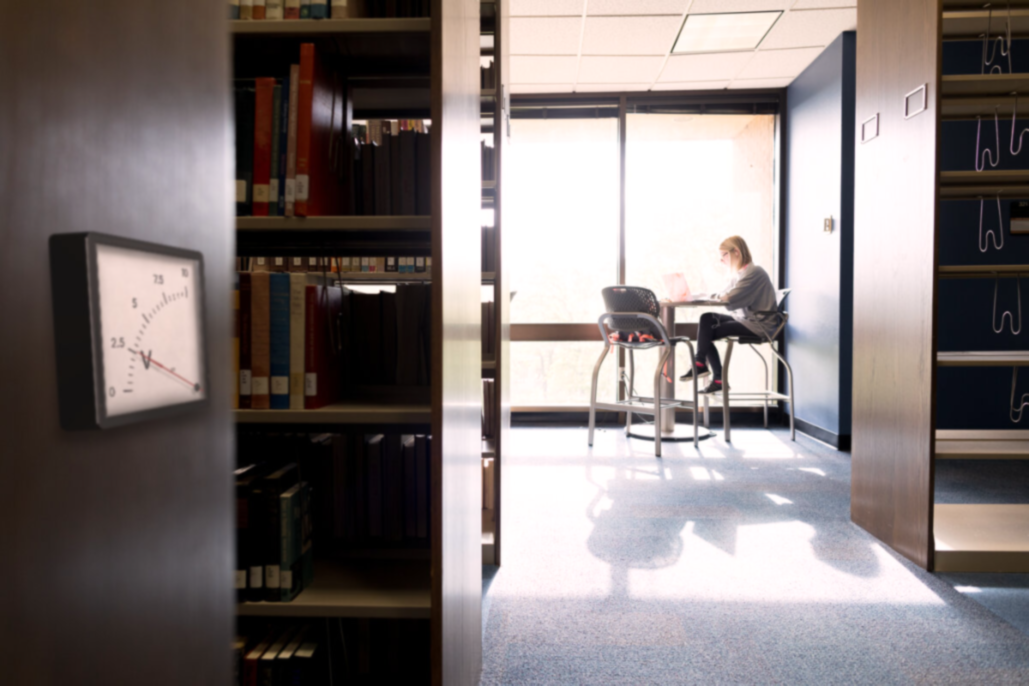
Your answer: **2.5** V
